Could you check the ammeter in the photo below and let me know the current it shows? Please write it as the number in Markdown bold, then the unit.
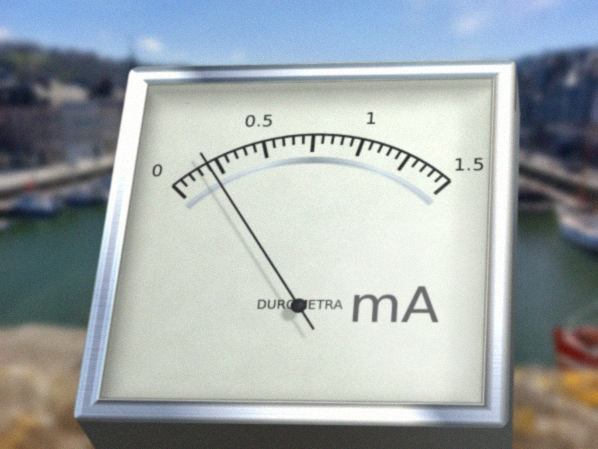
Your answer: **0.2** mA
